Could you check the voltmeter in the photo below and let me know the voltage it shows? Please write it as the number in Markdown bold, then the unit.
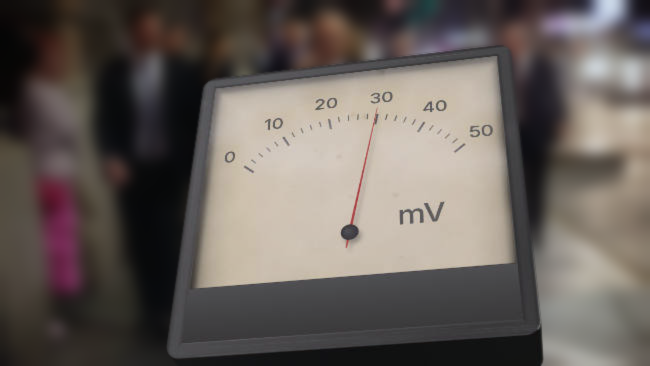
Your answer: **30** mV
